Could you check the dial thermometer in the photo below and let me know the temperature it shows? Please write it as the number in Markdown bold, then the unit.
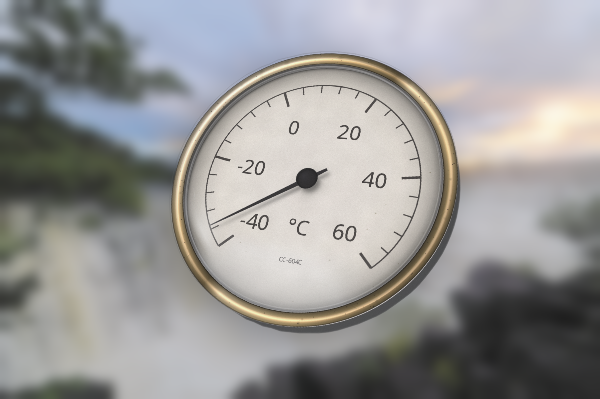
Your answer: **-36** °C
